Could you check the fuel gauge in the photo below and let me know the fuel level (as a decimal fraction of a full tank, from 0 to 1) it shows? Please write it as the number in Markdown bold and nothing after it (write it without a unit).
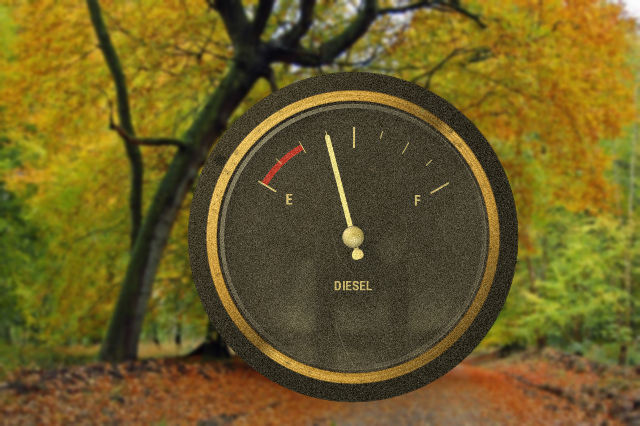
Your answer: **0.375**
